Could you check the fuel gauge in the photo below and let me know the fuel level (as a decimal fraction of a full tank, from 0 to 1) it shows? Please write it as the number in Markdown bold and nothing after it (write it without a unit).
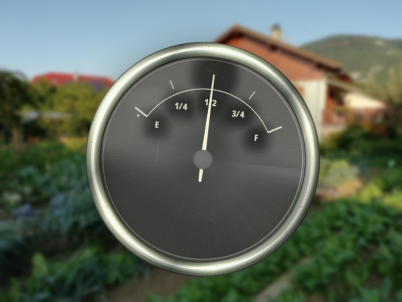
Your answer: **0.5**
